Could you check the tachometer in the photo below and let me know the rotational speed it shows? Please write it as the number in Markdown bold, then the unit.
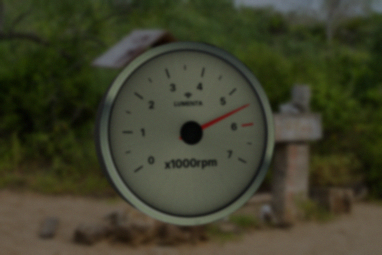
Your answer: **5500** rpm
